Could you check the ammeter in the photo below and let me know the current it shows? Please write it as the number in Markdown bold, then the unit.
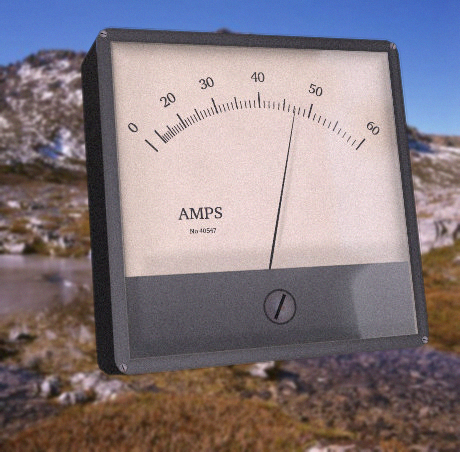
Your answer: **47** A
